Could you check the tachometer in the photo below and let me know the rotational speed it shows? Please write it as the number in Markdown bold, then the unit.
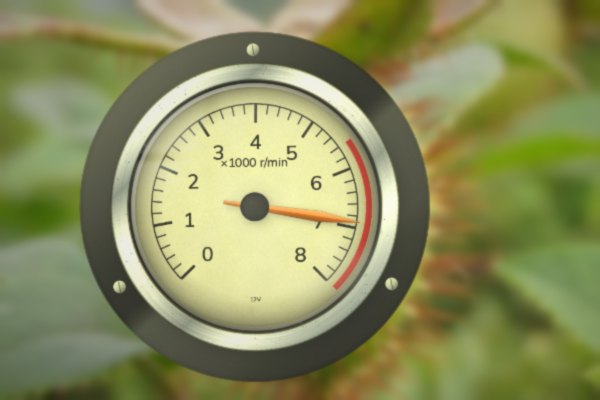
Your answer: **6900** rpm
